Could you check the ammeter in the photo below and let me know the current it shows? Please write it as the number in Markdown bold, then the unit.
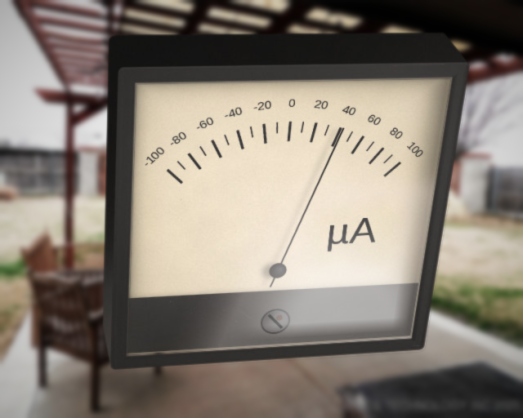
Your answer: **40** µA
